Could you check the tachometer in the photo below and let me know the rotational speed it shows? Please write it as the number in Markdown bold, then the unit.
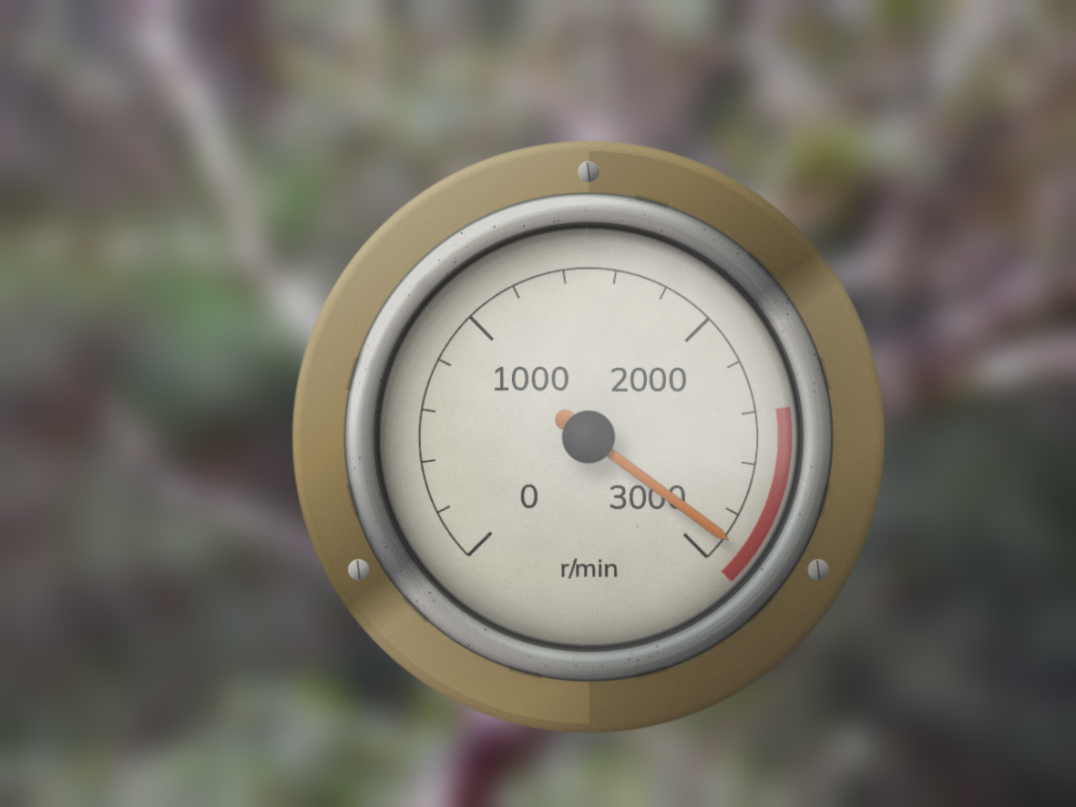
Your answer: **2900** rpm
